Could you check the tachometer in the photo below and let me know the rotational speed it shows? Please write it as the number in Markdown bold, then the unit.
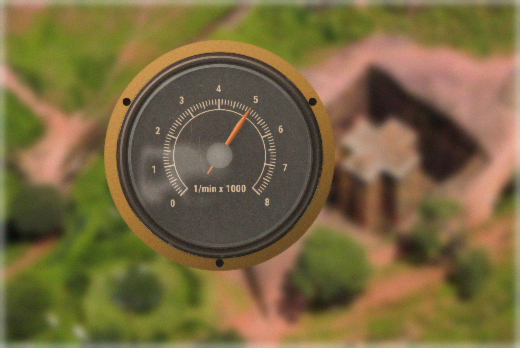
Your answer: **5000** rpm
